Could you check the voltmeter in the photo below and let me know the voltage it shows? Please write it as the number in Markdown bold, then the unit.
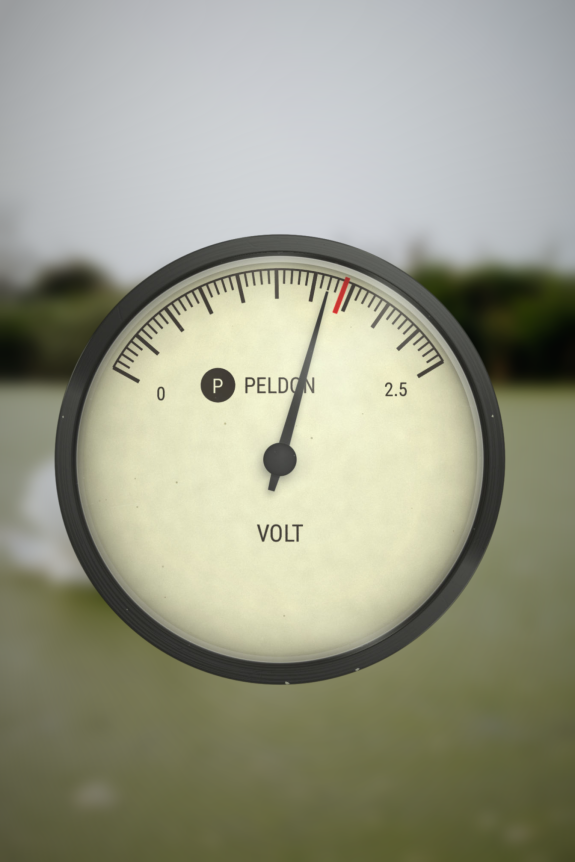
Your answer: **1.6** V
